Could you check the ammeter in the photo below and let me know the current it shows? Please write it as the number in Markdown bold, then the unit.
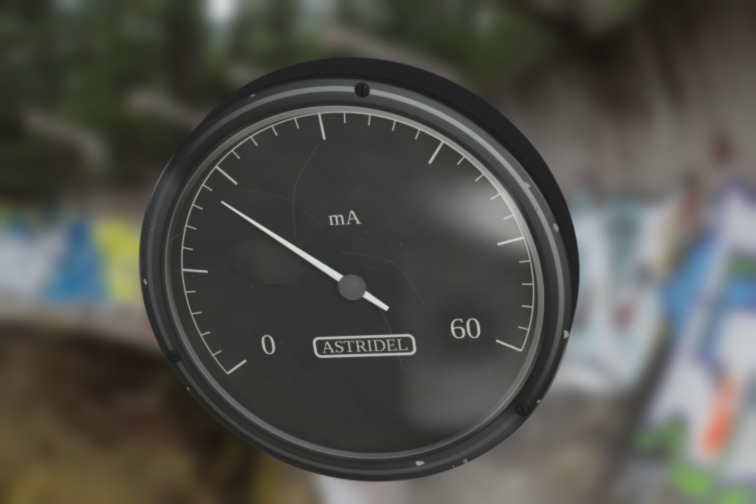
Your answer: **18** mA
